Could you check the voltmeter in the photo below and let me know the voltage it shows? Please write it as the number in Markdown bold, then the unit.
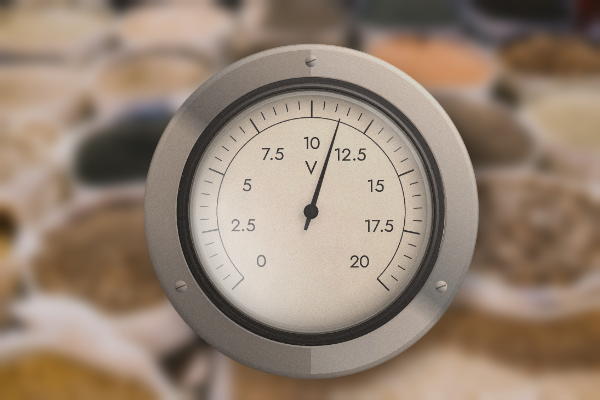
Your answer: **11.25** V
